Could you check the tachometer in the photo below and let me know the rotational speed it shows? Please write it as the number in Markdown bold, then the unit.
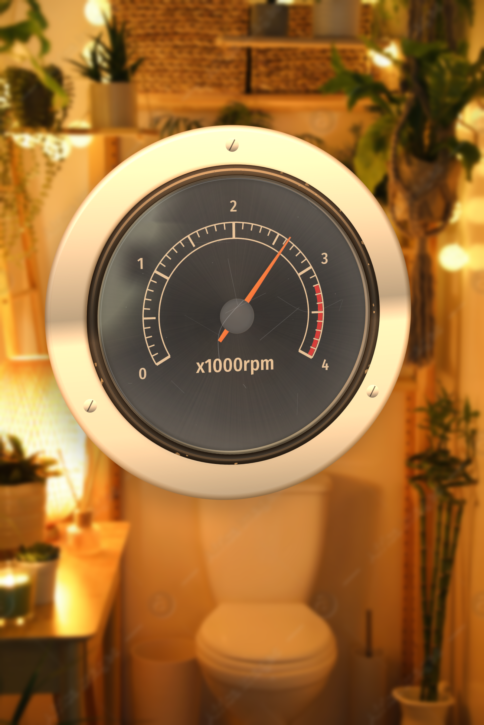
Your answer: **2600** rpm
